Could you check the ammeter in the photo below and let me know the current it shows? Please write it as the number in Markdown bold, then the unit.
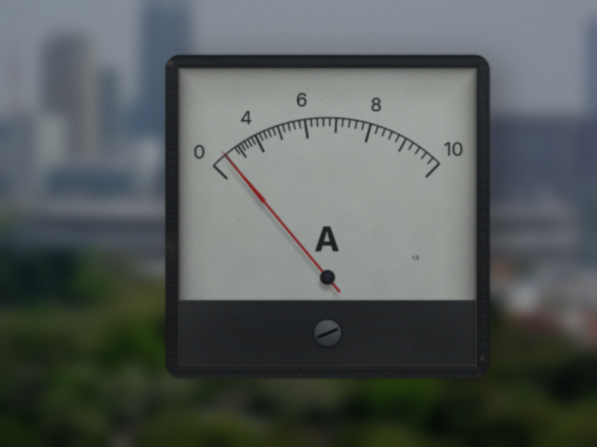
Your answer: **2** A
